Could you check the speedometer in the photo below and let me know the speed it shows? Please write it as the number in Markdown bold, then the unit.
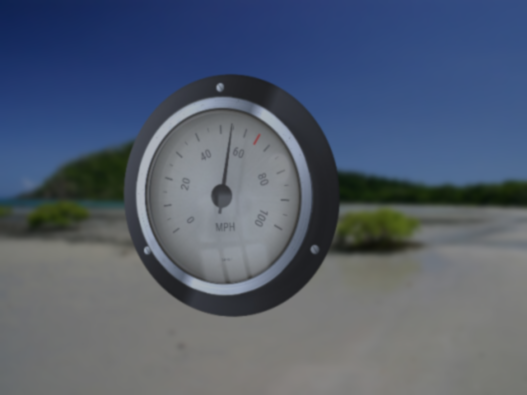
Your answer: **55** mph
